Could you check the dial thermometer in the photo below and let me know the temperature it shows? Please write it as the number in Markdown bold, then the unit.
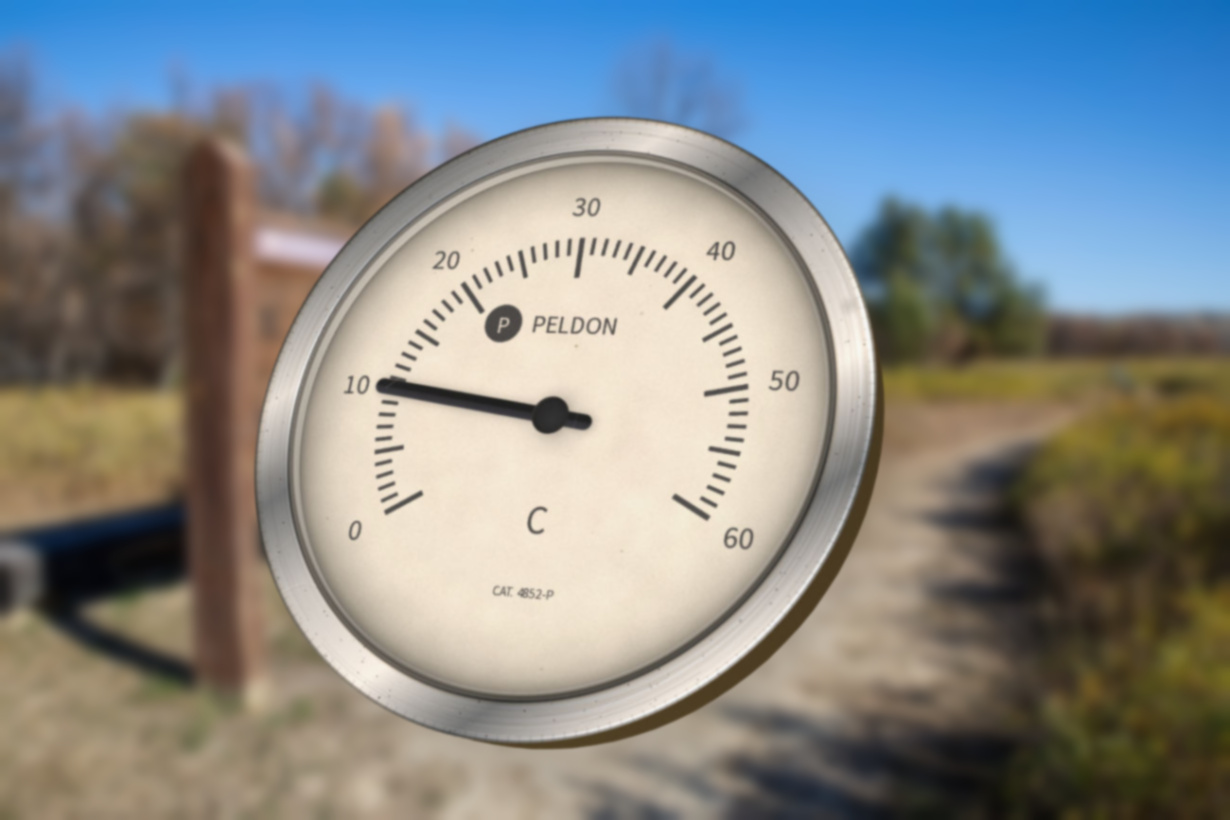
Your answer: **10** °C
